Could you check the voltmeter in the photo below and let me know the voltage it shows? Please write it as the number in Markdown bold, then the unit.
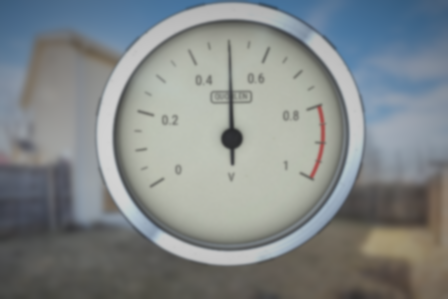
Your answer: **0.5** V
